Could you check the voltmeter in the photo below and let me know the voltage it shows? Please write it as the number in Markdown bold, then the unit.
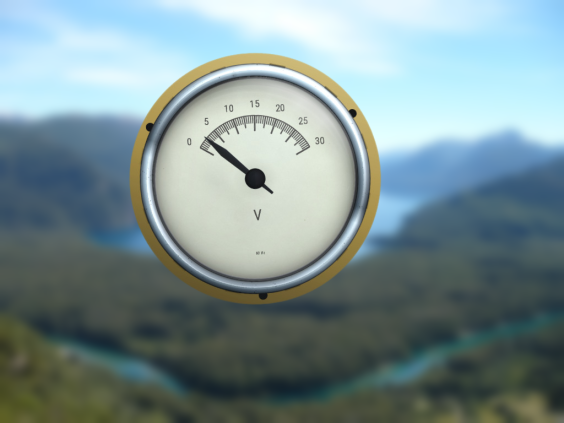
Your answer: **2.5** V
